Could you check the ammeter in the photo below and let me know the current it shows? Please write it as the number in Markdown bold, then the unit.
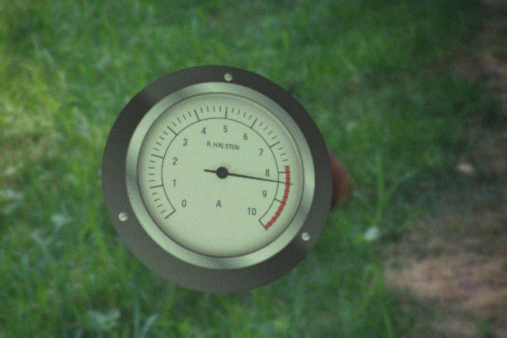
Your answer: **8.4** A
